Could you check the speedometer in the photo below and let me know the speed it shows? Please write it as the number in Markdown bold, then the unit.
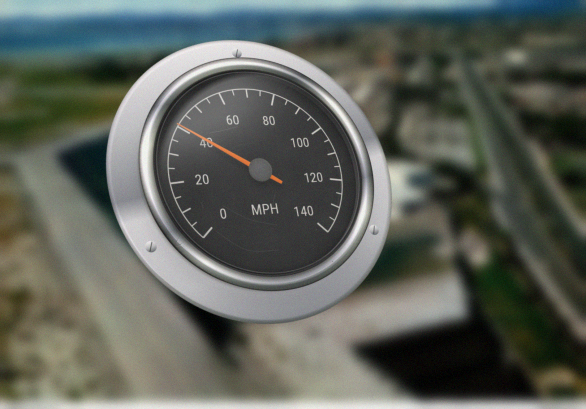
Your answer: **40** mph
